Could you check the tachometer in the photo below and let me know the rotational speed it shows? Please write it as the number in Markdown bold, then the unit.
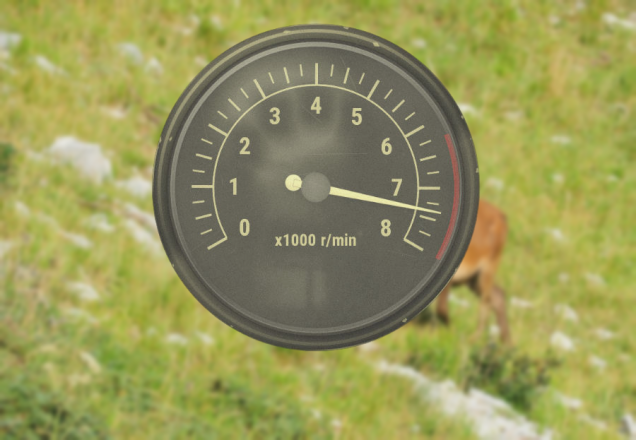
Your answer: **7375** rpm
